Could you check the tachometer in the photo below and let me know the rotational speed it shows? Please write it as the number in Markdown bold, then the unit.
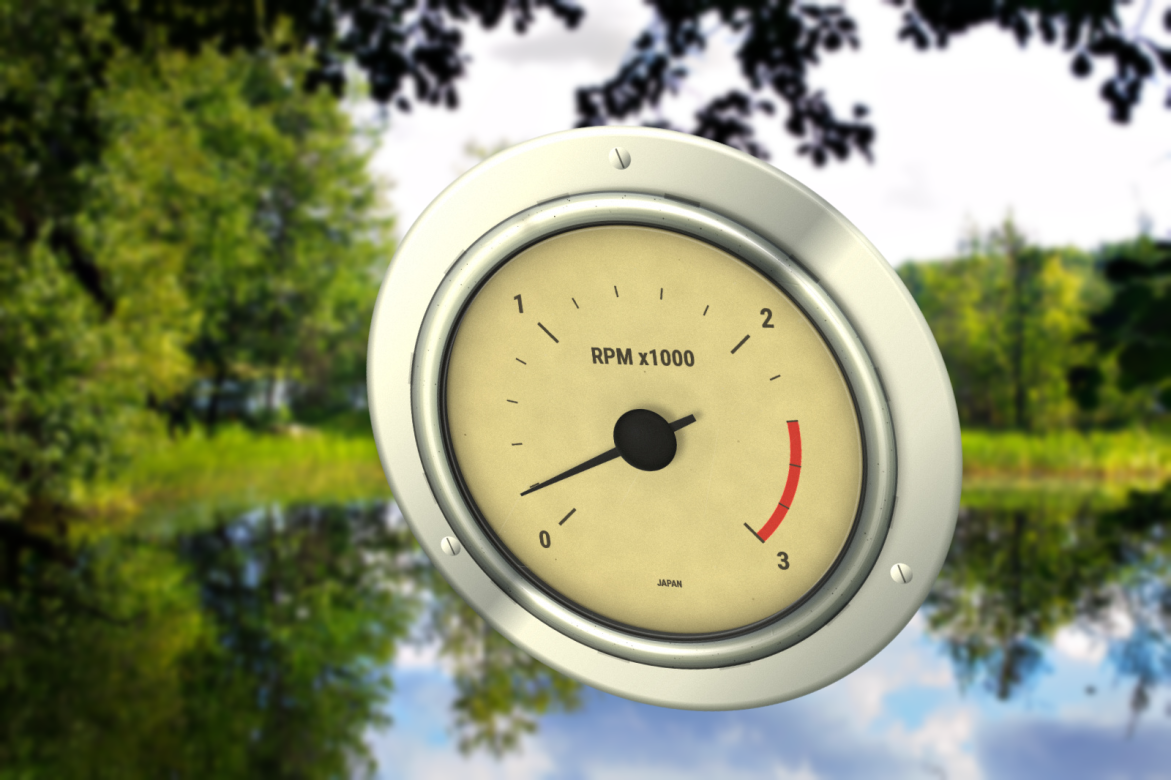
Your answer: **200** rpm
